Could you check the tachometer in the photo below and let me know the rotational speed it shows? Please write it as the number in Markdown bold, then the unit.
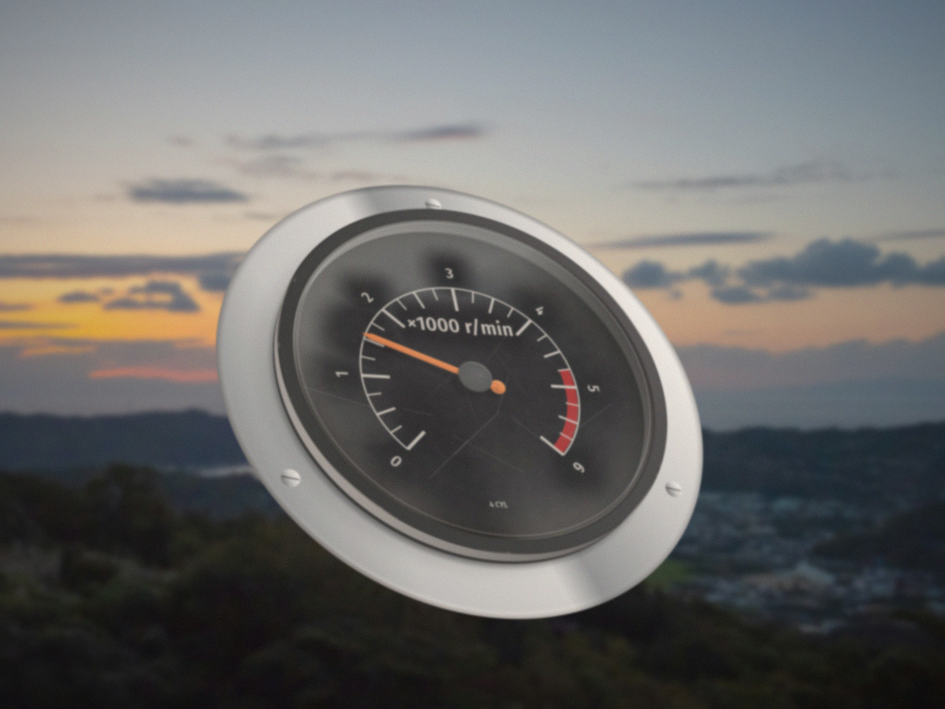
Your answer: **1500** rpm
